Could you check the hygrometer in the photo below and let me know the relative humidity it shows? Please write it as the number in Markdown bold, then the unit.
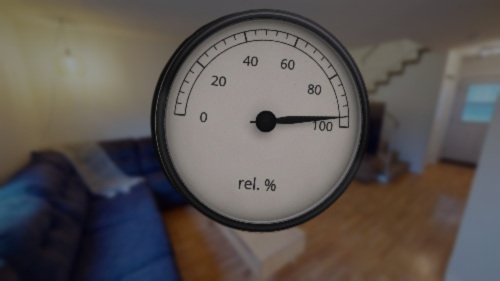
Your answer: **96** %
